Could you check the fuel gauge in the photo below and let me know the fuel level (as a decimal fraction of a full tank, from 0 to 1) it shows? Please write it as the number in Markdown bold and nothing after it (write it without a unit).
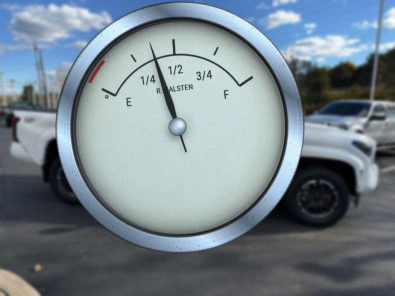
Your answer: **0.375**
